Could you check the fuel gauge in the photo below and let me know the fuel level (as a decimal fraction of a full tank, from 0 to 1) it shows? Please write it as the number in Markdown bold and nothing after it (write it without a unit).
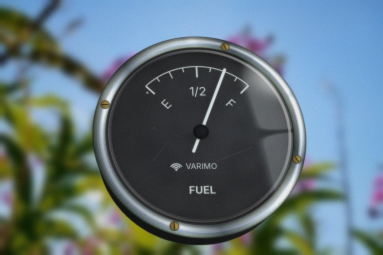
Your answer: **0.75**
